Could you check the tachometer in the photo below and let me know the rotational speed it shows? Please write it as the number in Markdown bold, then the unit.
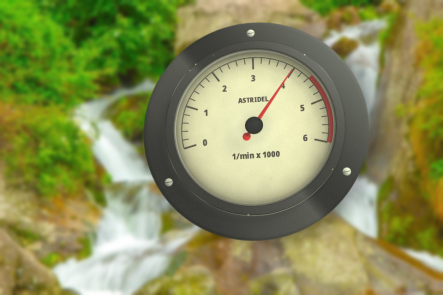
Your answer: **4000** rpm
